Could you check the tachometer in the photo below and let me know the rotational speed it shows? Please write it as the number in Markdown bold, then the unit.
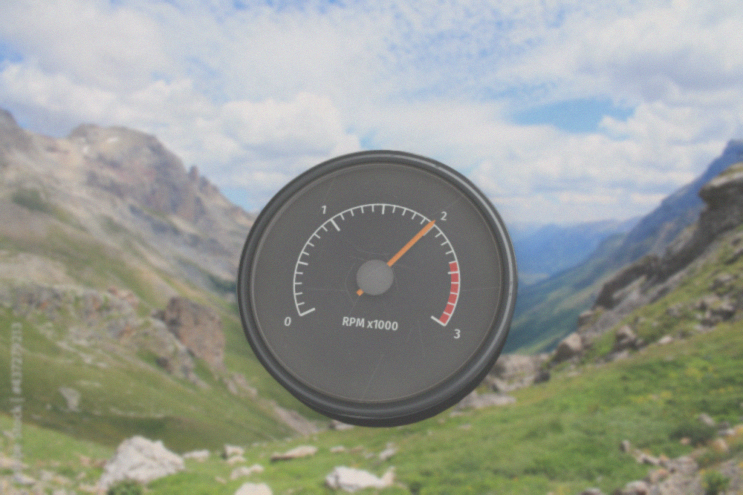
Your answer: **2000** rpm
